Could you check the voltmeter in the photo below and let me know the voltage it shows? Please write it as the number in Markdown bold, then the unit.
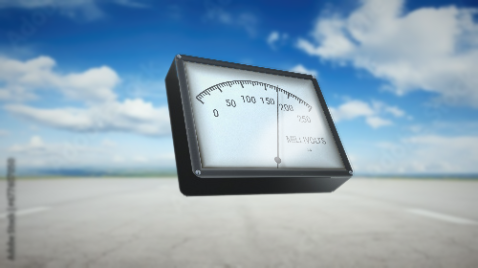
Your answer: **175** mV
